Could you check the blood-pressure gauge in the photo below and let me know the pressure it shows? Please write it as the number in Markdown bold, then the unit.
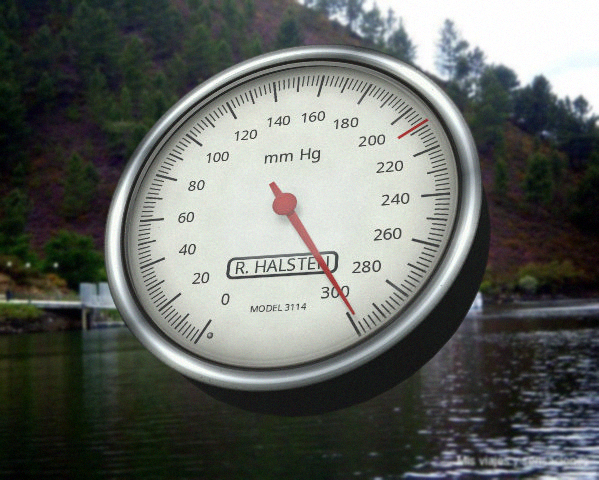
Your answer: **298** mmHg
